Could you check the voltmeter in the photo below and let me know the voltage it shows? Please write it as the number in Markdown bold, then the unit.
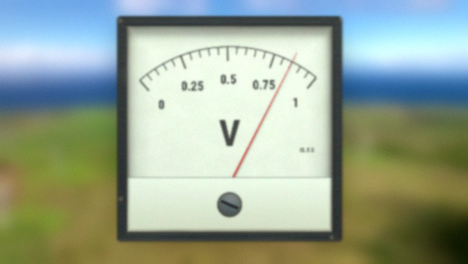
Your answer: **0.85** V
